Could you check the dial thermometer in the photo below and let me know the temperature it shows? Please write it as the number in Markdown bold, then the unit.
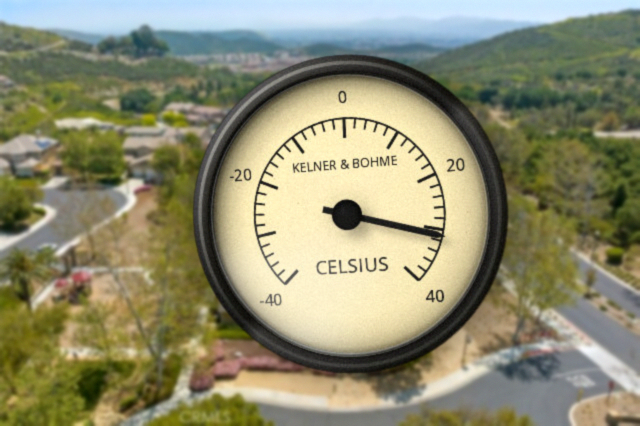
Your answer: **31** °C
